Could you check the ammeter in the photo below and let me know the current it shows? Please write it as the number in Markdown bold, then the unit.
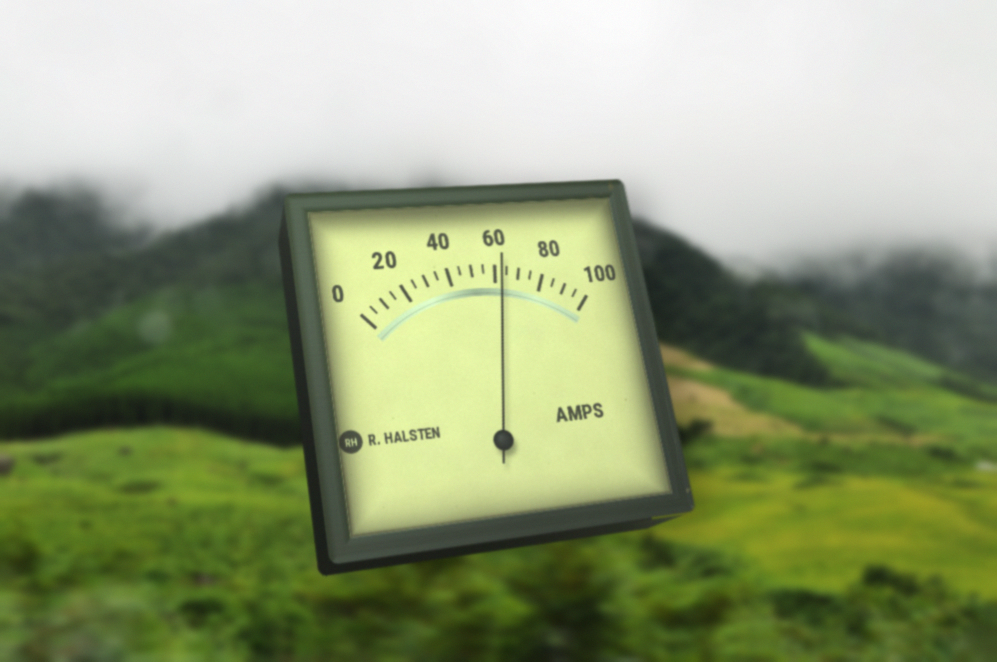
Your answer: **62.5** A
